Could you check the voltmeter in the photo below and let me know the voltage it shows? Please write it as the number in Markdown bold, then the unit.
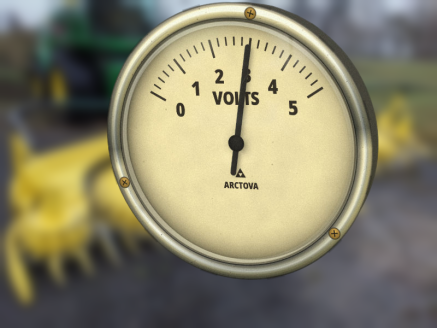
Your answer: **3** V
